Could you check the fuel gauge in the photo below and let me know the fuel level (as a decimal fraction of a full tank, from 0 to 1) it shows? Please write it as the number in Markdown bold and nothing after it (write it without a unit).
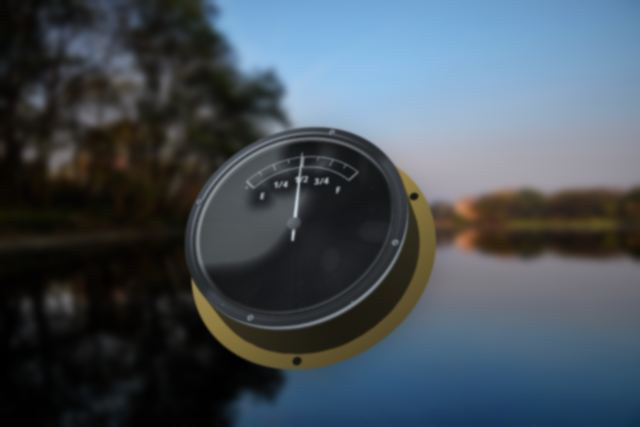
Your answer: **0.5**
